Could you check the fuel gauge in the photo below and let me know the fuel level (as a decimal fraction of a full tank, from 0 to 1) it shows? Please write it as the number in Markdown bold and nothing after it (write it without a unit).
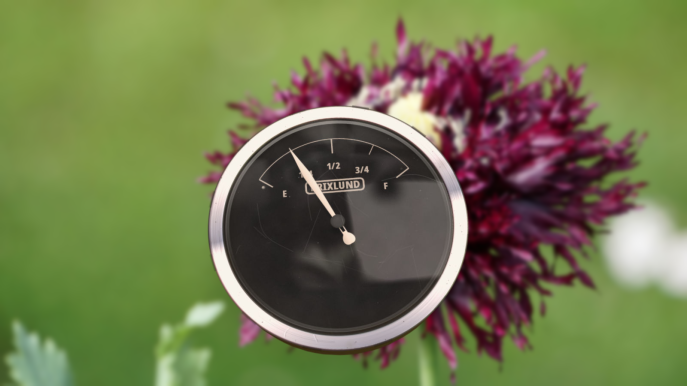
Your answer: **0.25**
